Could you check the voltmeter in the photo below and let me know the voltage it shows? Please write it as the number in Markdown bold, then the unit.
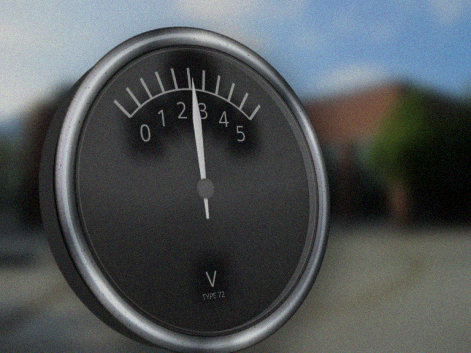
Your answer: **2.5** V
